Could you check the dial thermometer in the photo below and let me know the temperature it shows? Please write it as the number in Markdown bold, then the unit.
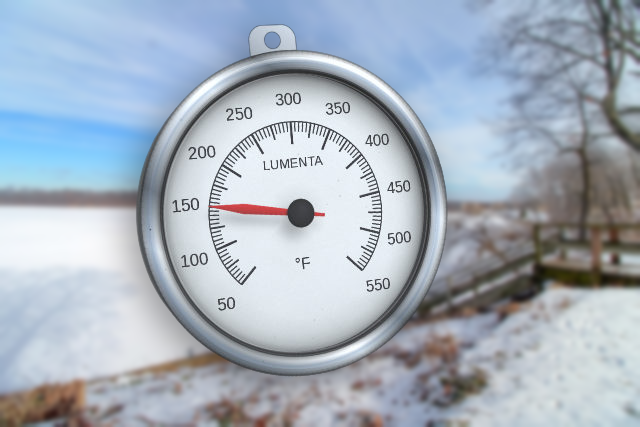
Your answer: **150** °F
